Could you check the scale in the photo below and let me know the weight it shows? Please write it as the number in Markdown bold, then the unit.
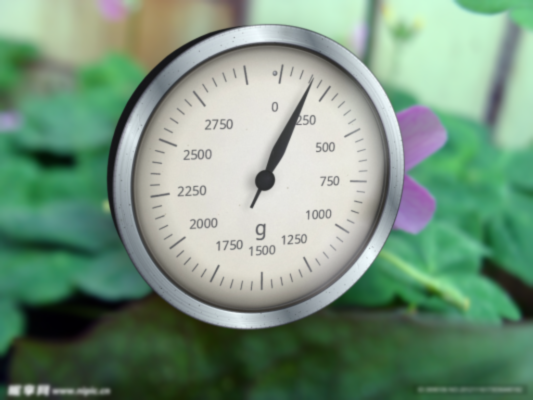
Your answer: **150** g
